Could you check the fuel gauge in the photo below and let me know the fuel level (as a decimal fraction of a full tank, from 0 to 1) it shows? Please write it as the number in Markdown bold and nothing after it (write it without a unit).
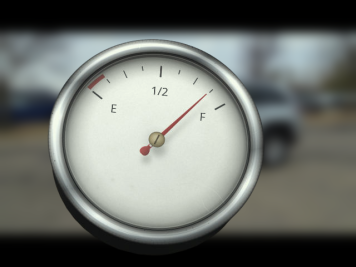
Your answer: **0.875**
